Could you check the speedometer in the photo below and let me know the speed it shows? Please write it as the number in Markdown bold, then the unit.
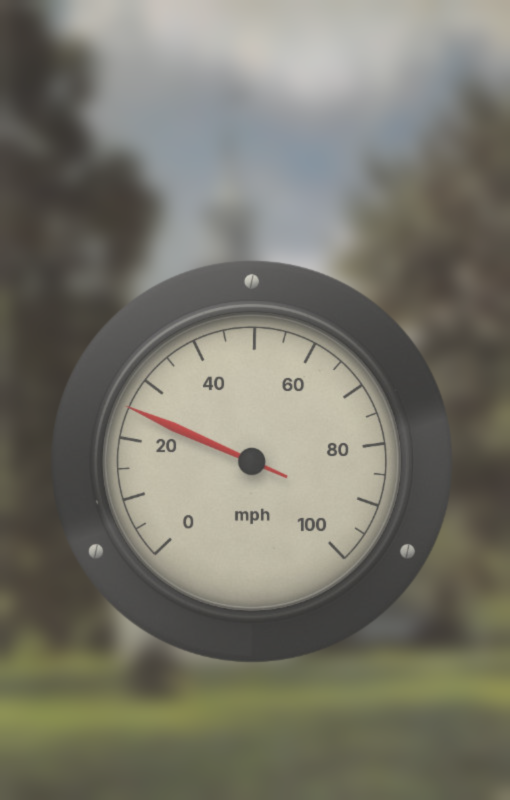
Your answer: **25** mph
